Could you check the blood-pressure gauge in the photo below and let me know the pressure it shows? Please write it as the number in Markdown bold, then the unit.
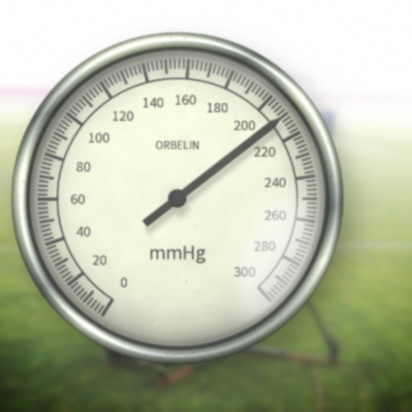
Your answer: **210** mmHg
